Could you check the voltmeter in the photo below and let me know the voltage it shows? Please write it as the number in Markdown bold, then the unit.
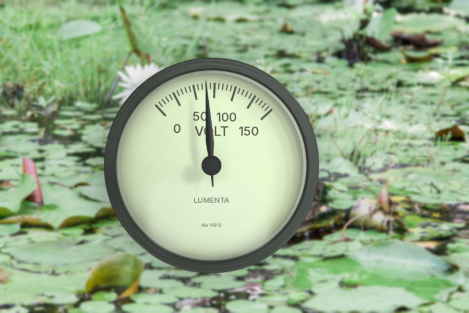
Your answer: **65** V
